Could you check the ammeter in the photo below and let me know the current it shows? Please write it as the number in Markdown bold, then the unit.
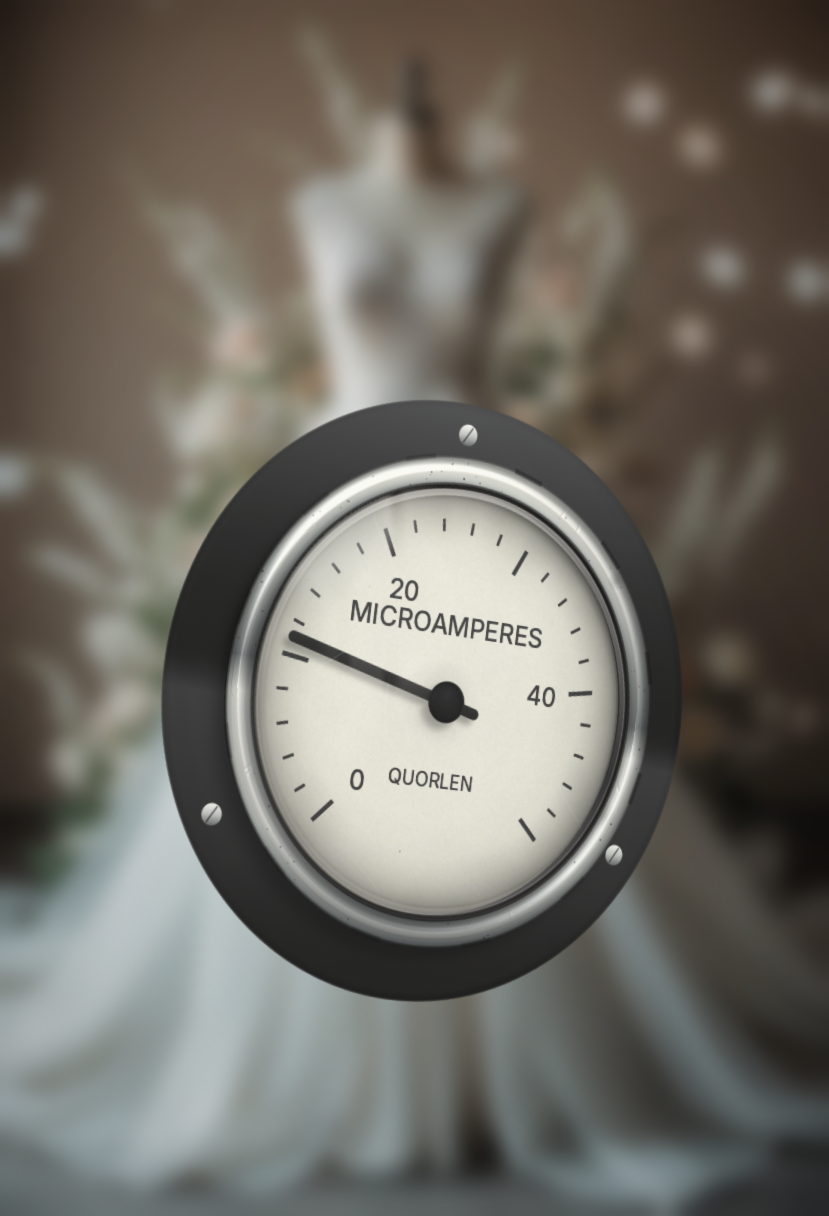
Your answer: **11** µA
